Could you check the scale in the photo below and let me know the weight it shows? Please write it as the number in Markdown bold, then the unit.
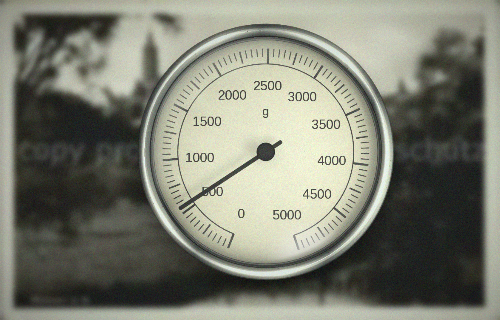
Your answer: **550** g
